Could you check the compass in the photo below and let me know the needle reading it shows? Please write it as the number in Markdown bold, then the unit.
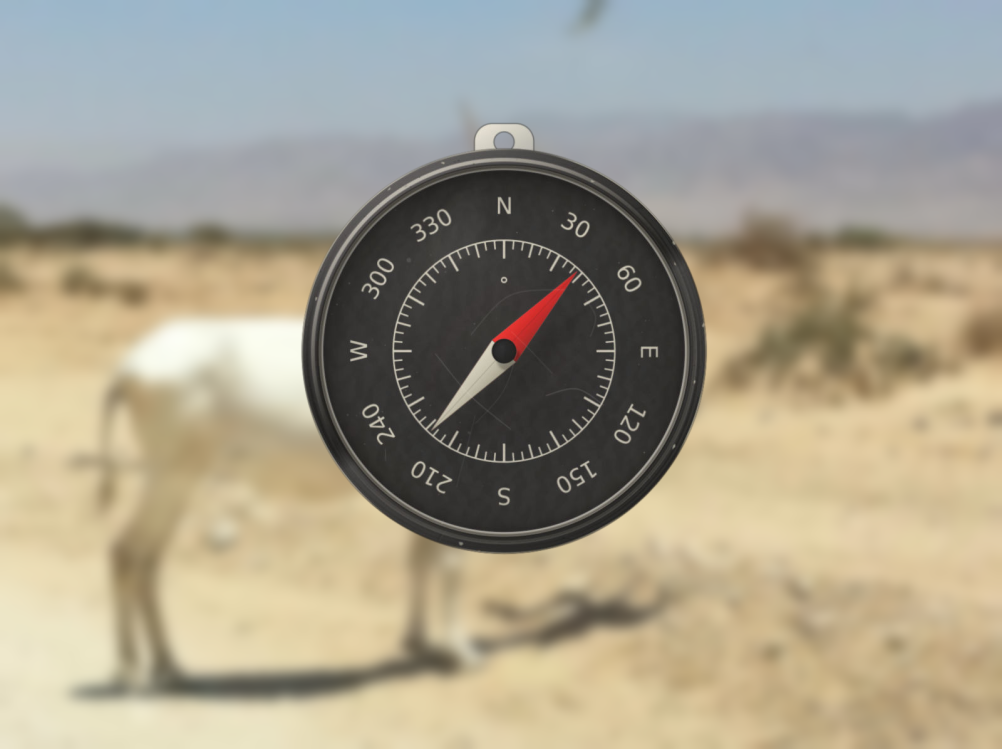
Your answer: **42.5** °
